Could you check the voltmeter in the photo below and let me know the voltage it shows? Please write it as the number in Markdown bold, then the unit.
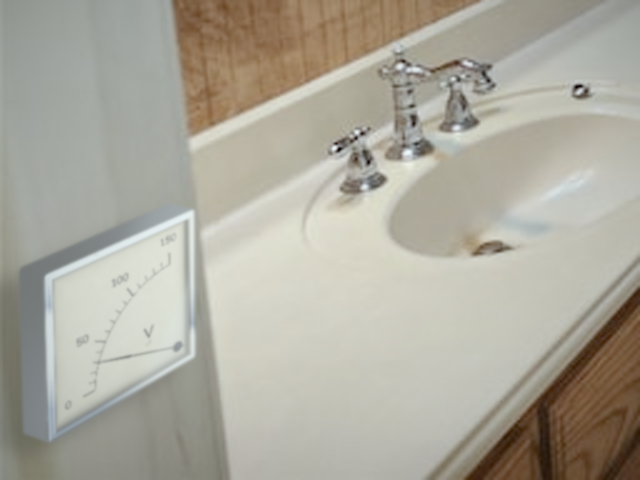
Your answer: **30** V
